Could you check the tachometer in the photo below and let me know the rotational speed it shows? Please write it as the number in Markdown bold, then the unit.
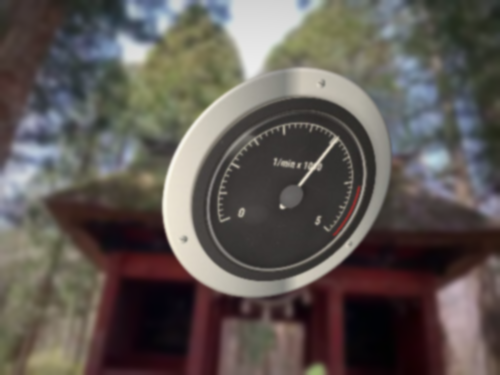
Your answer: **3000** rpm
